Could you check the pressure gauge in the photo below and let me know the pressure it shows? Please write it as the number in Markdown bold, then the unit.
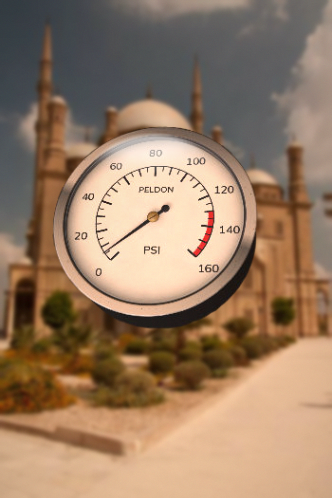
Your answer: **5** psi
